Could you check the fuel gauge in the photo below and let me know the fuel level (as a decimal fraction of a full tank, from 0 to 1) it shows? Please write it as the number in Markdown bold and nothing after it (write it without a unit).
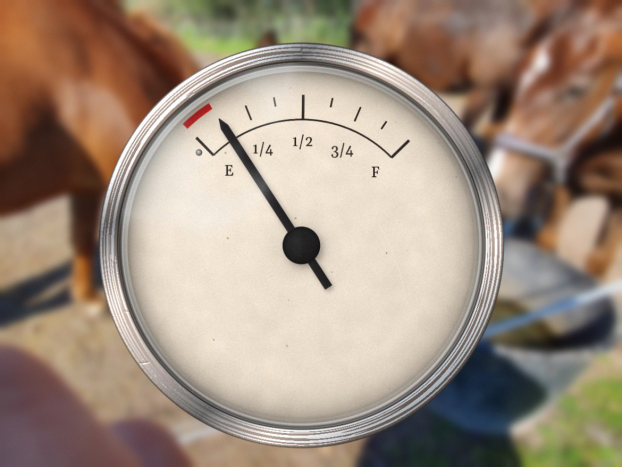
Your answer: **0.125**
